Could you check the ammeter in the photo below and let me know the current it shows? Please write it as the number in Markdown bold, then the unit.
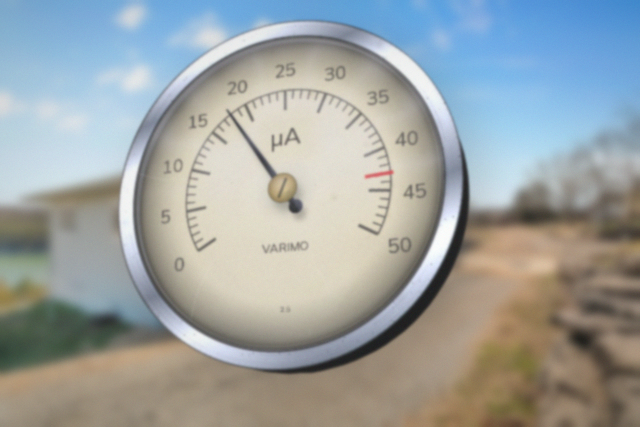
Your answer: **18** µA
